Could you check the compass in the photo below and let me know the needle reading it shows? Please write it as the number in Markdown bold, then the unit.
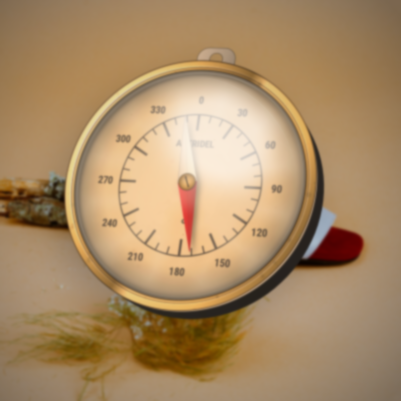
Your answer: **170** °
